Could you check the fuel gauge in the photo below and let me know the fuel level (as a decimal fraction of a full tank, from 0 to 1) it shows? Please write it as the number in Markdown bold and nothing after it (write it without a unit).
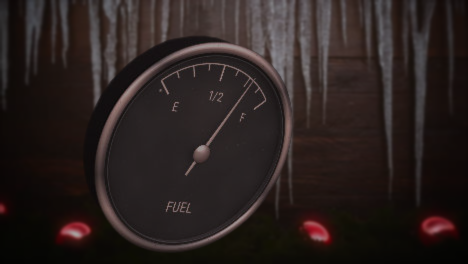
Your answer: **0.75**
